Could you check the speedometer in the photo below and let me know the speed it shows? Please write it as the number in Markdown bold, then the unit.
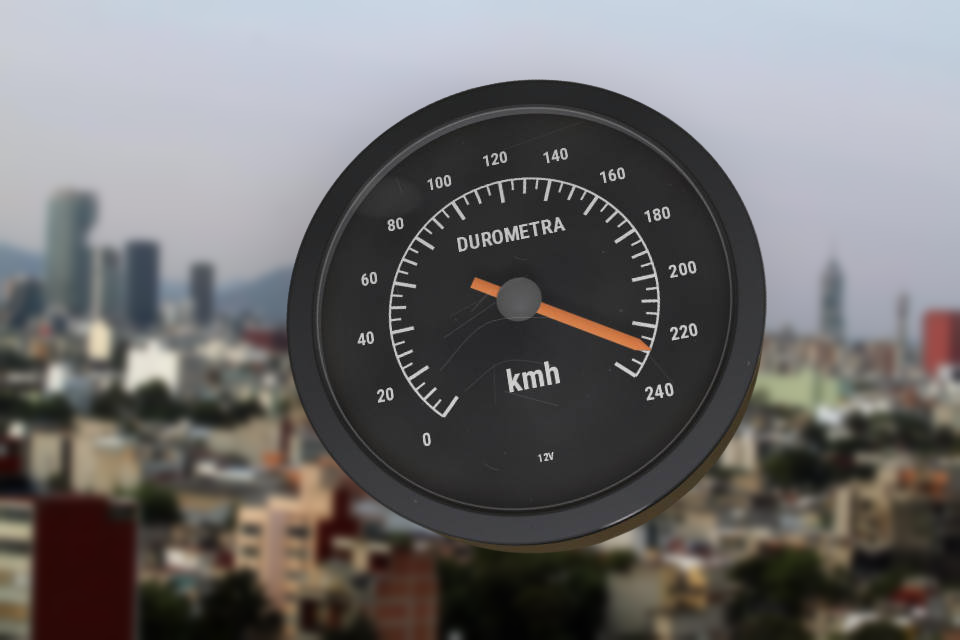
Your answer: **230** km/h
